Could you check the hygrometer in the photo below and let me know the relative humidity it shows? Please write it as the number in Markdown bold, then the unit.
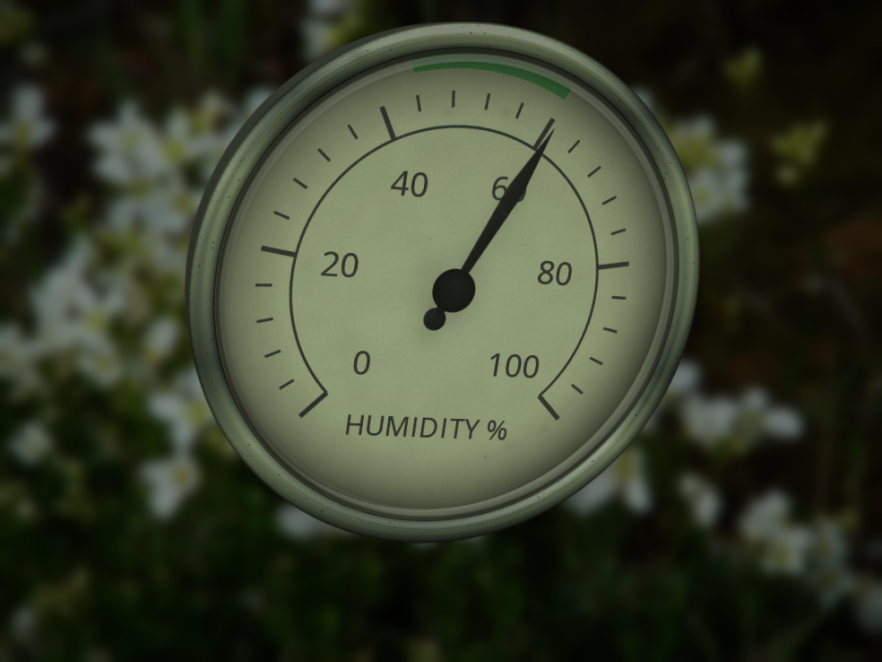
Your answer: **60** %
